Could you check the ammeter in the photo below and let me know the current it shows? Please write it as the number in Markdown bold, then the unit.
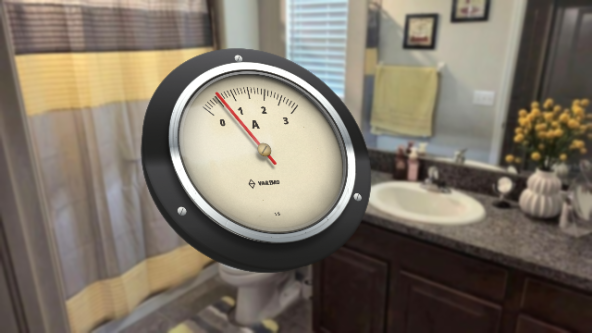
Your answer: **0.5** A
